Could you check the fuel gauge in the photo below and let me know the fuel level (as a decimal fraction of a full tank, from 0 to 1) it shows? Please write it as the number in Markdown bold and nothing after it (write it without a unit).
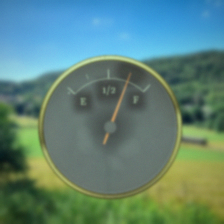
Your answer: **0.75**
